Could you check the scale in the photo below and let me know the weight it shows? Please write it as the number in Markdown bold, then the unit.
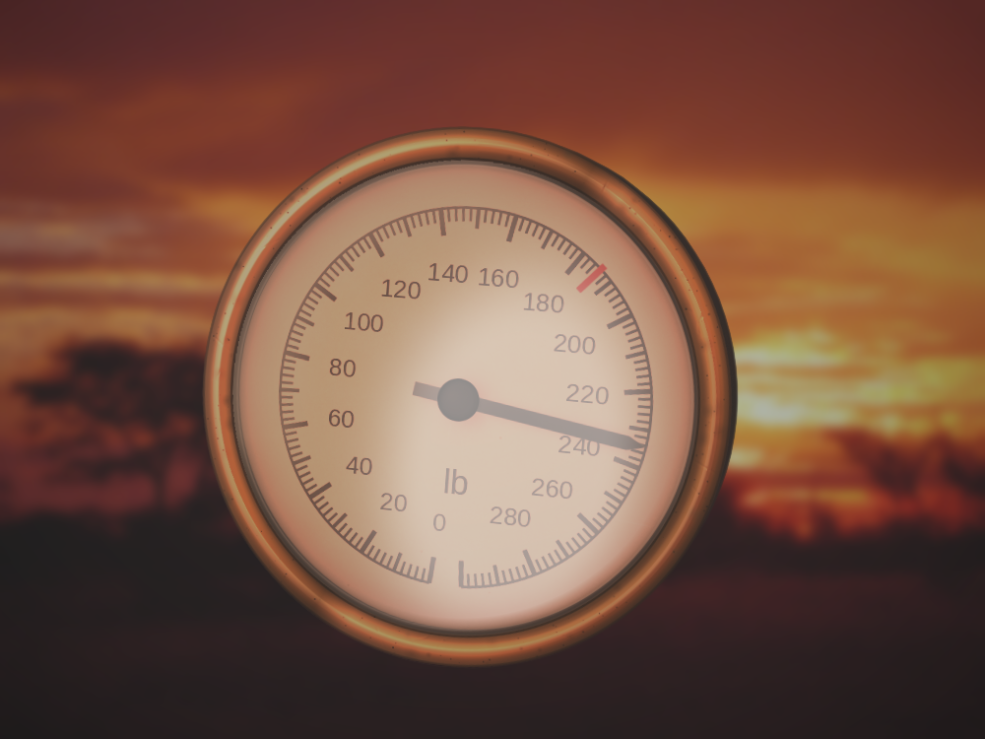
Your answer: **234** lb
